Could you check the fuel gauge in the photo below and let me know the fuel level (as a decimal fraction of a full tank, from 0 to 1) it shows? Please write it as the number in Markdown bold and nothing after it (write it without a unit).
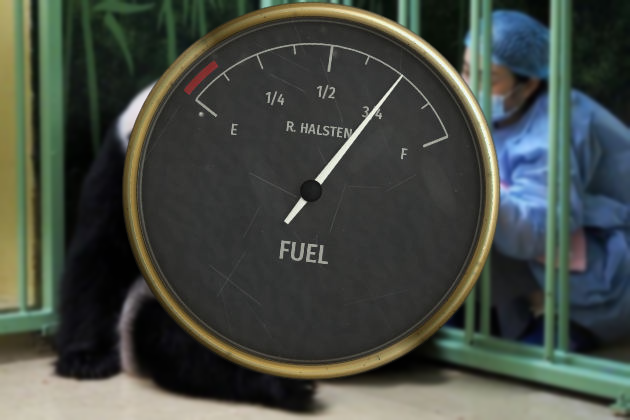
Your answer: **0.75**
